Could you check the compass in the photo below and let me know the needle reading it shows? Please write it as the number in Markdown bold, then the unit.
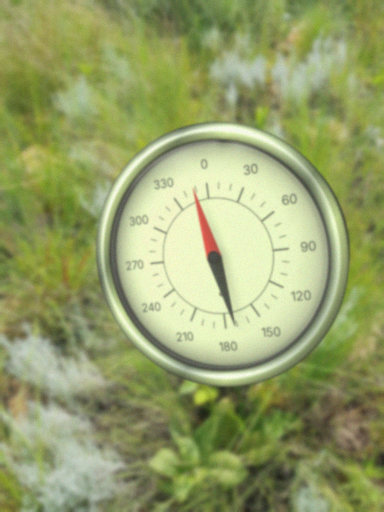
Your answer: **350** °
